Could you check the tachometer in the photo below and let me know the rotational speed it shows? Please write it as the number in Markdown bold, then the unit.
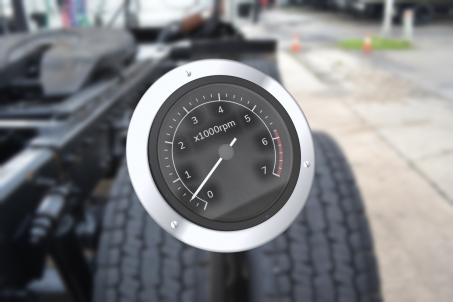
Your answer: **400** rpm
